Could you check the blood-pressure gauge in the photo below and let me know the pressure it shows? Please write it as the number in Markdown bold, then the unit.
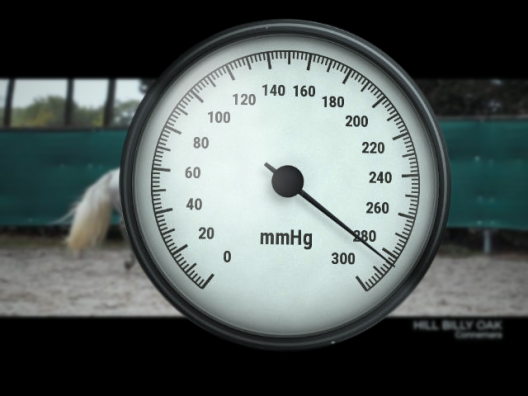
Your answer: **284** mmHg
